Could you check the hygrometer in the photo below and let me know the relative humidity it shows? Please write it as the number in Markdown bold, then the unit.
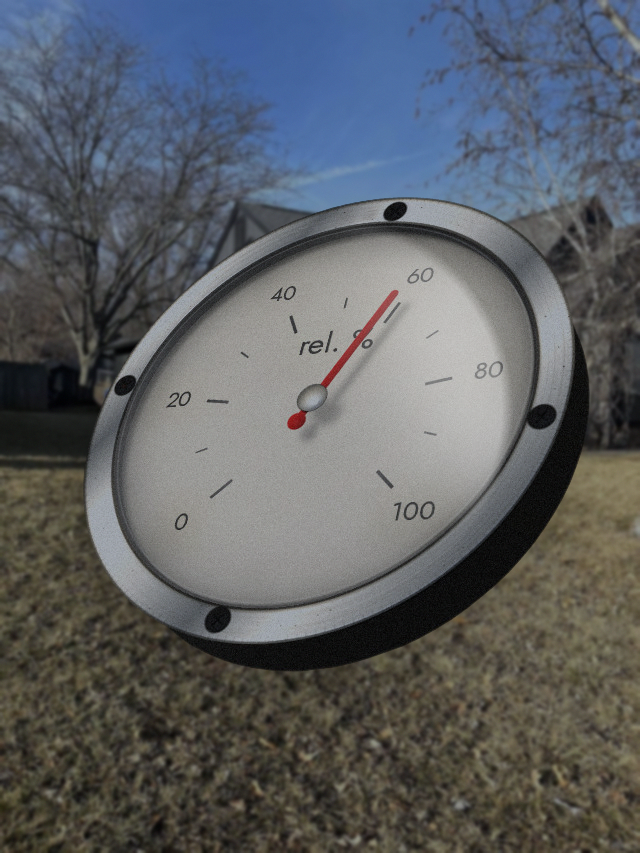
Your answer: **60** %
